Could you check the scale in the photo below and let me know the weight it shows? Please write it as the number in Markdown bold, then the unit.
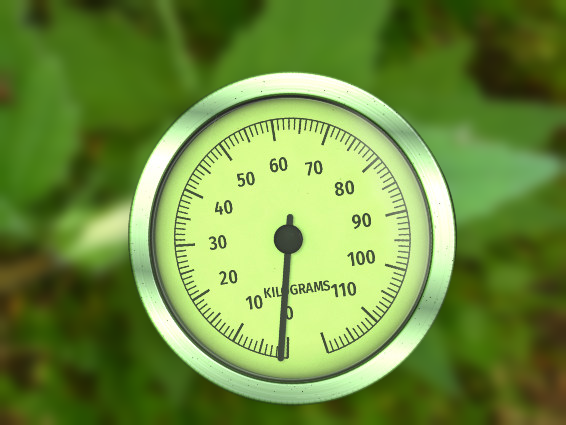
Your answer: **1** kg
